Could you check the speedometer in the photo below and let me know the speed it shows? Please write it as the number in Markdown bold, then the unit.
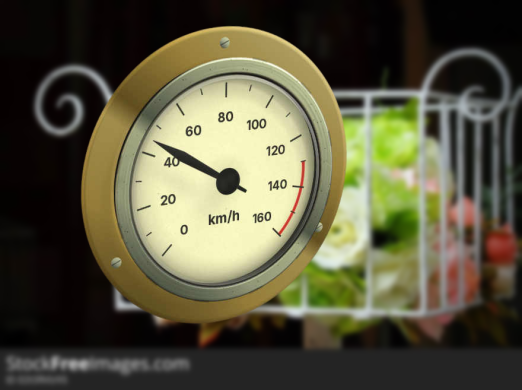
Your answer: **45** km/h
